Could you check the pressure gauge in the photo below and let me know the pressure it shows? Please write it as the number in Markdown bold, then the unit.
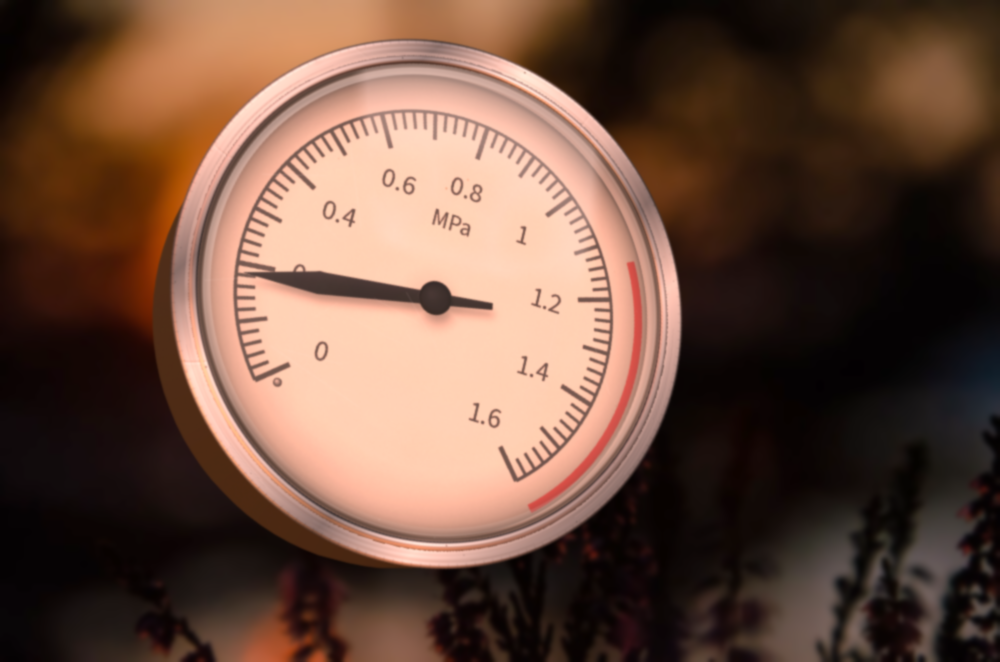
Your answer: **0.18** MPa
